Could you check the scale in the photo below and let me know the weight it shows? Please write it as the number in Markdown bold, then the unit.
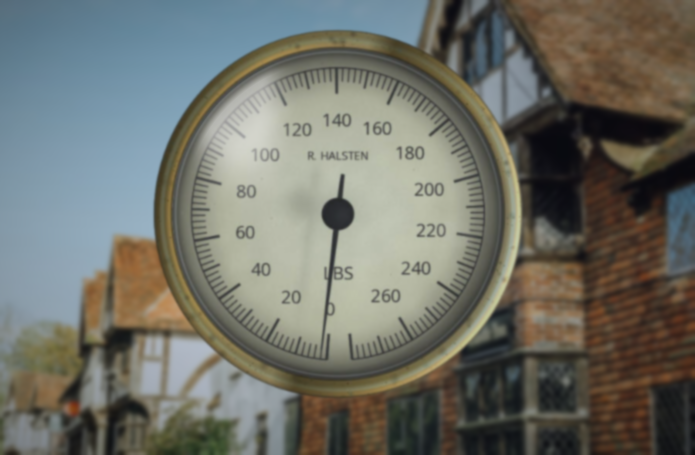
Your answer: **2** lb
